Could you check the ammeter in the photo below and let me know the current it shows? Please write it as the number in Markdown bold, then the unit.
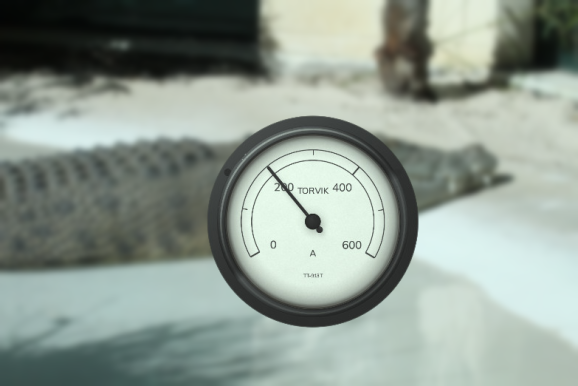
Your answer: **200** A
